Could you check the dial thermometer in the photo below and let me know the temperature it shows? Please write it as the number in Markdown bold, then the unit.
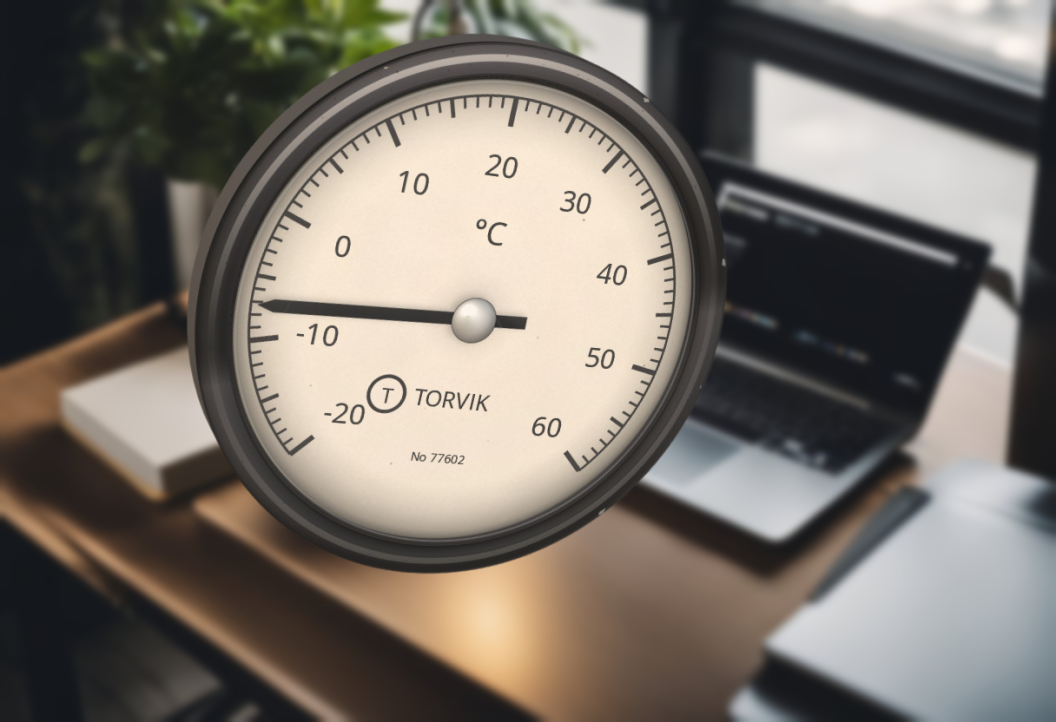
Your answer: **-7** °C
